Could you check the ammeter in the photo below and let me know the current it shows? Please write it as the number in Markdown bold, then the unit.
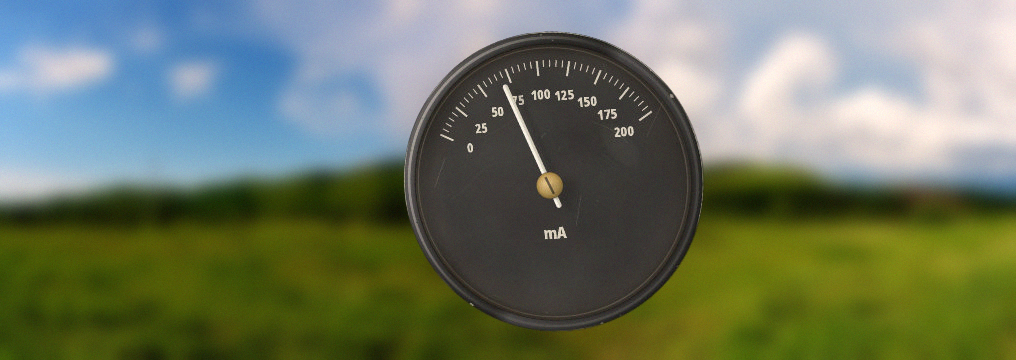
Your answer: **70** mA
